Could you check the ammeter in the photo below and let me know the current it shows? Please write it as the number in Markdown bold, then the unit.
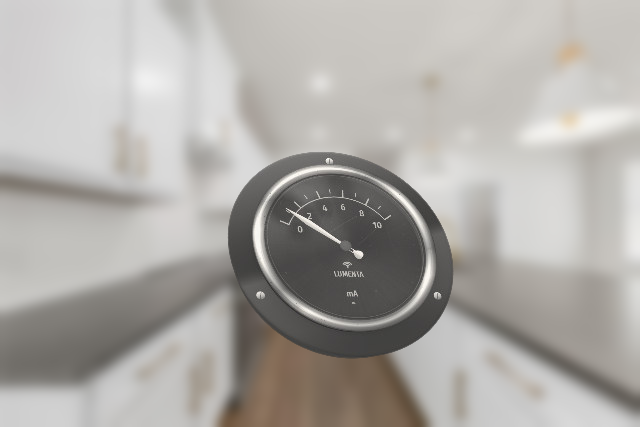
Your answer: **1** mA
